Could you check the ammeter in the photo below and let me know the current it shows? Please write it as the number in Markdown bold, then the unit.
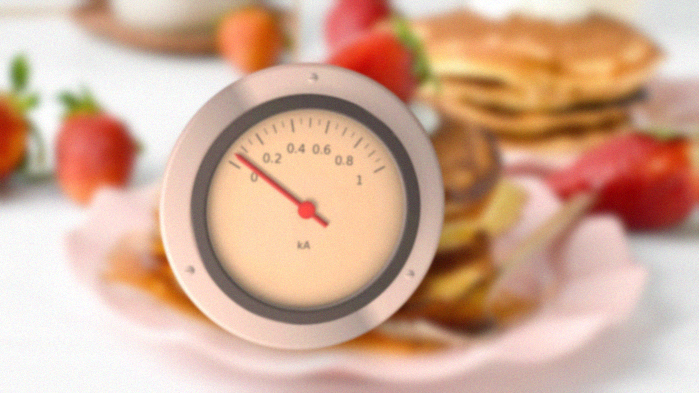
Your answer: **0.05** kA
